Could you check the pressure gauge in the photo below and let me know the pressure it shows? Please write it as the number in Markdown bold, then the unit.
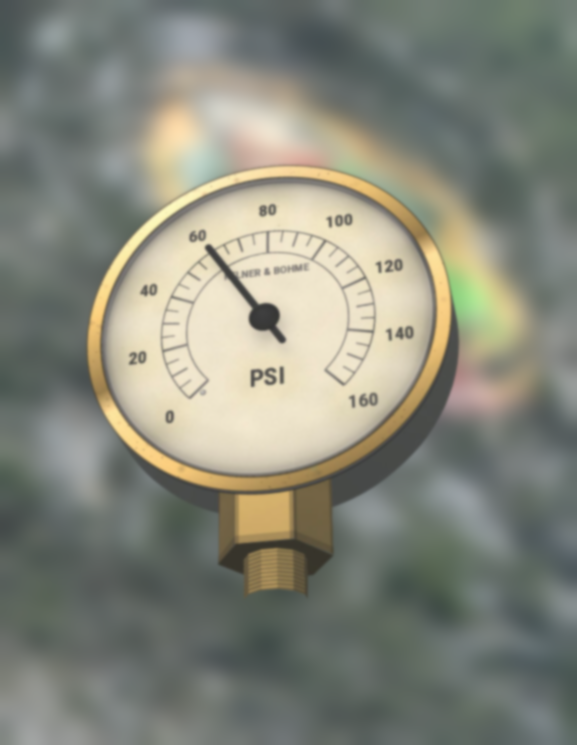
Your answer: **60** psi
